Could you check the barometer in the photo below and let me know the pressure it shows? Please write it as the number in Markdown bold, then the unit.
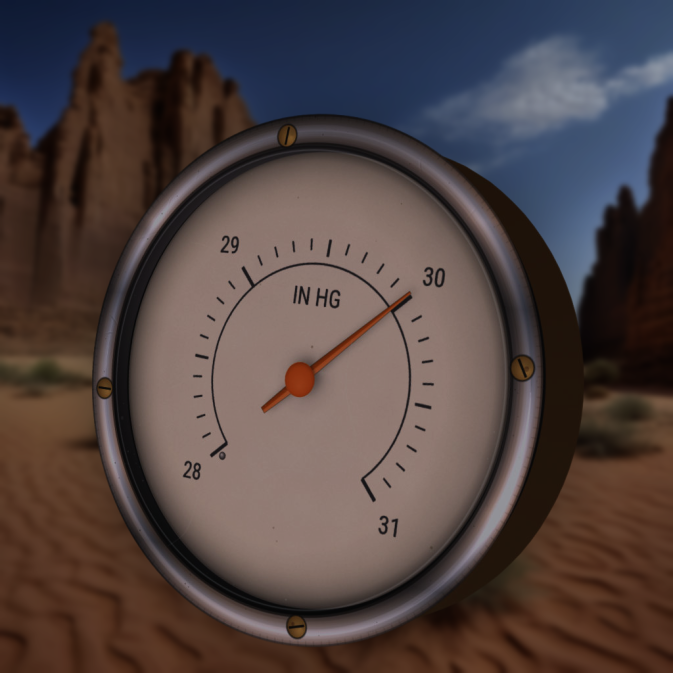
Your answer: **30** inHg
